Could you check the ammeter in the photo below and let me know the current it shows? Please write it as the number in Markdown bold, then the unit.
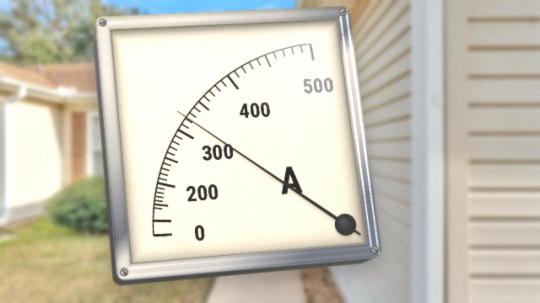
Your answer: **320** A
